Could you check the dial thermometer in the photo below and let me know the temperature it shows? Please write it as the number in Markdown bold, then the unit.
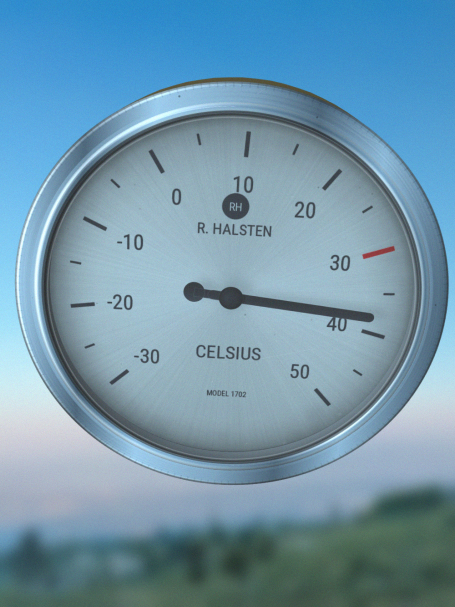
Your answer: **37.5** °C
